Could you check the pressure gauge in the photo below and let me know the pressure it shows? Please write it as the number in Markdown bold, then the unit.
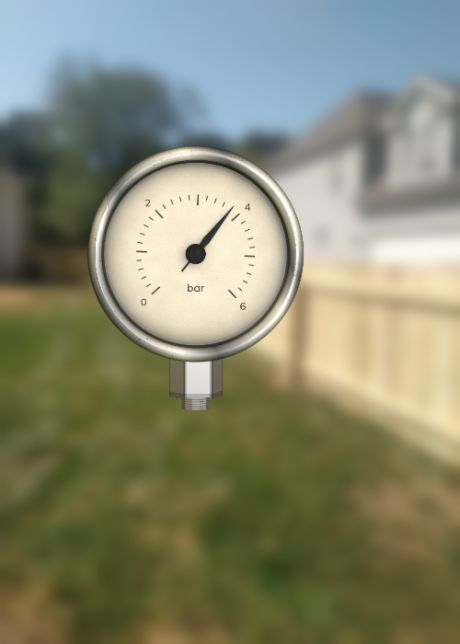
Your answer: **3.8** bar
